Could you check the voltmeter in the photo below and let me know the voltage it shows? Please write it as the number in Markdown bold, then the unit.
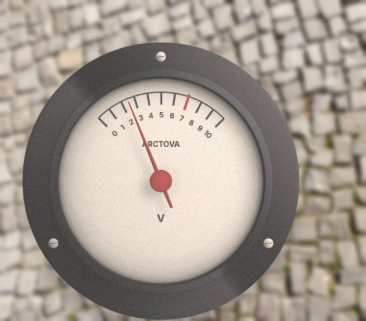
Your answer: **2.5** V
